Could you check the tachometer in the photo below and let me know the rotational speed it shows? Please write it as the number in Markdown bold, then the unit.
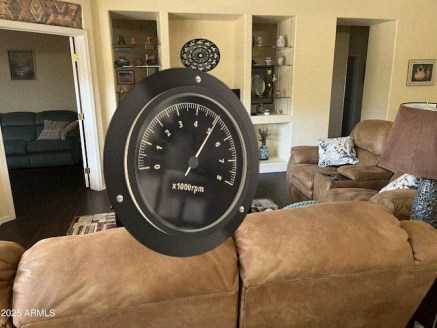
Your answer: **5000** rpm
